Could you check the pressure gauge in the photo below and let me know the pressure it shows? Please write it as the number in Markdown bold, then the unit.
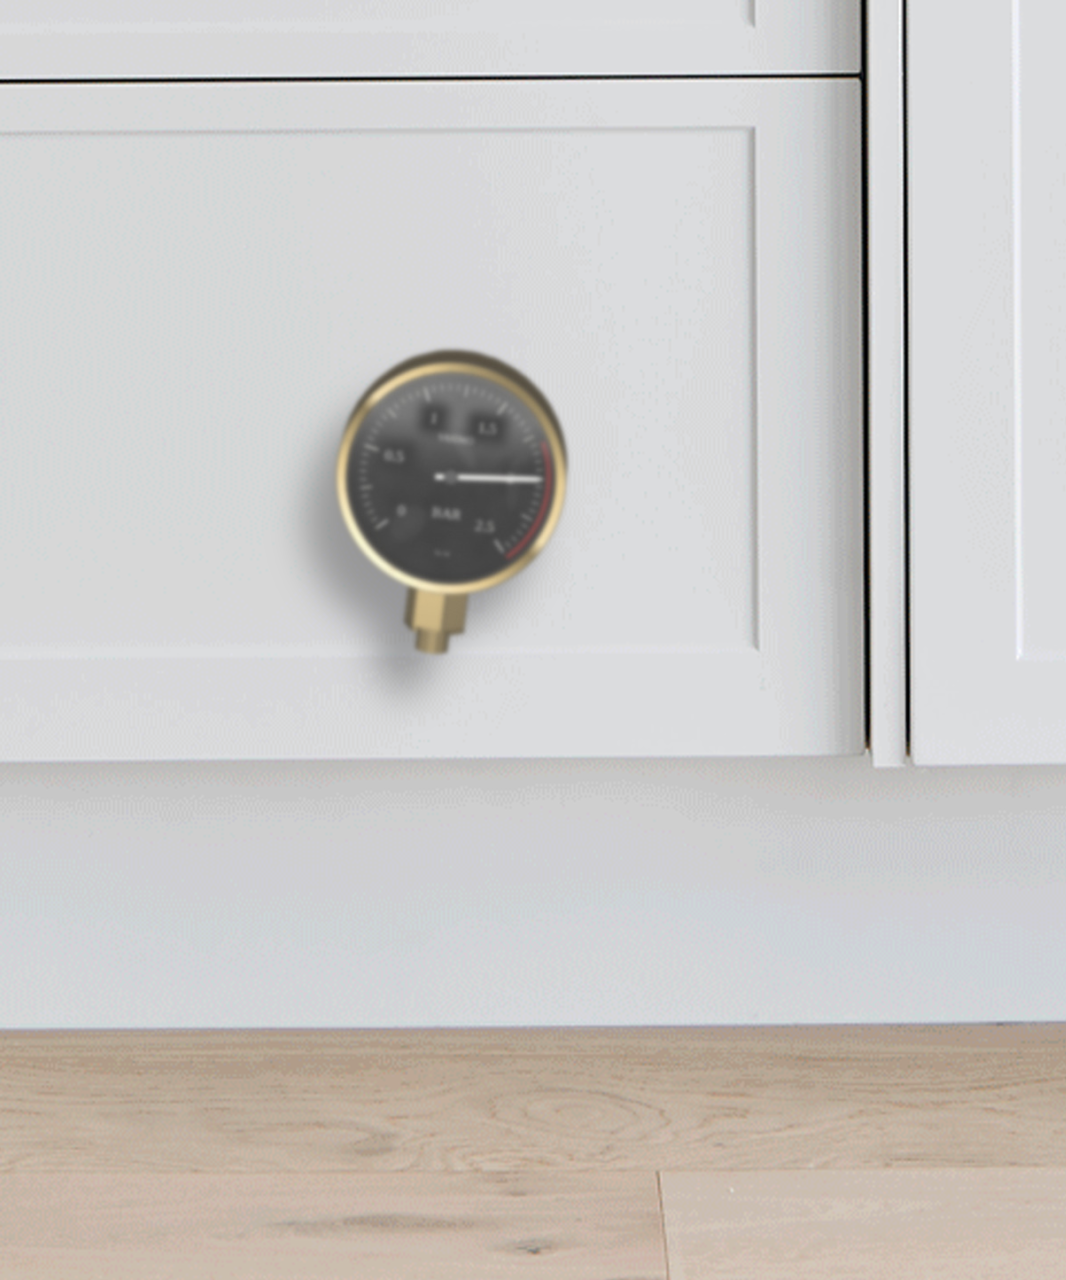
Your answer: **2** bar
